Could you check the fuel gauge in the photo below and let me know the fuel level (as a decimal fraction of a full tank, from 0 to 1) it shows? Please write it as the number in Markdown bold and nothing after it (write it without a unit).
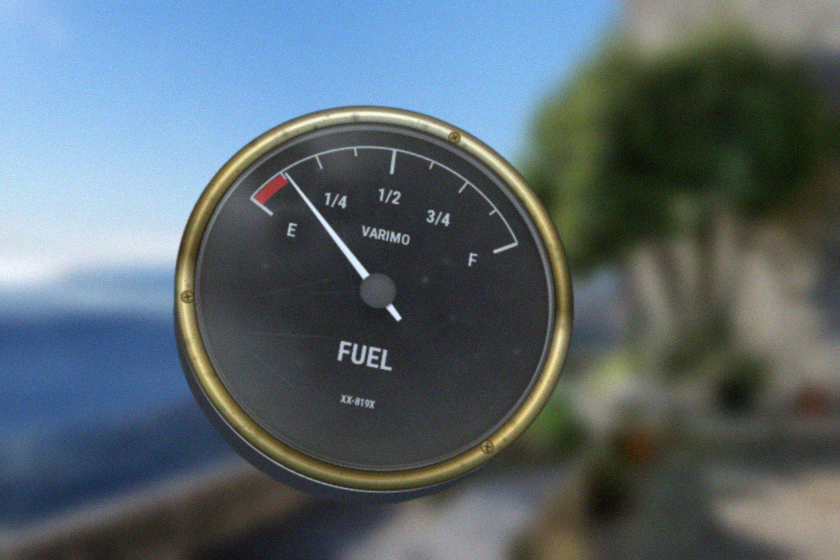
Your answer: **0.125**
